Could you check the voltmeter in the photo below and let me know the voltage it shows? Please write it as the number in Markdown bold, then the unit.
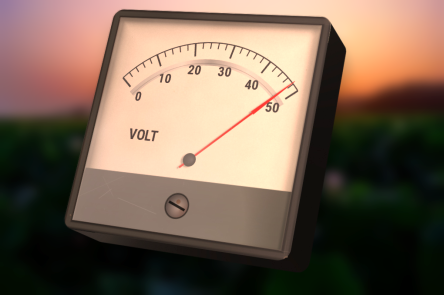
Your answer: **48** V
